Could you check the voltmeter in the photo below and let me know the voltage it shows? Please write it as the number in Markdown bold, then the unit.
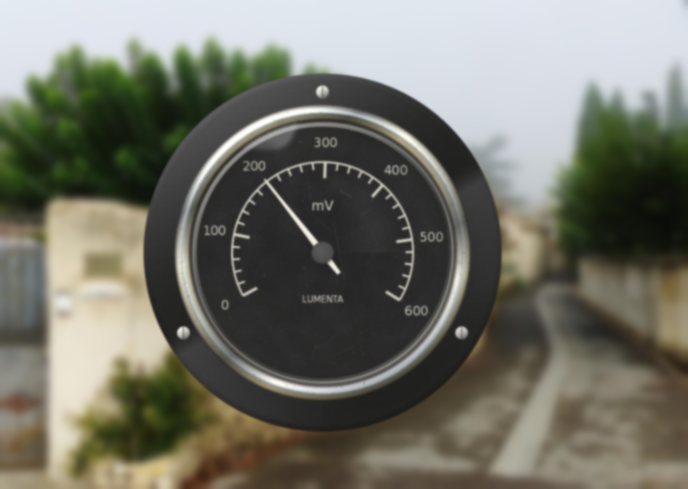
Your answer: **200** mV
